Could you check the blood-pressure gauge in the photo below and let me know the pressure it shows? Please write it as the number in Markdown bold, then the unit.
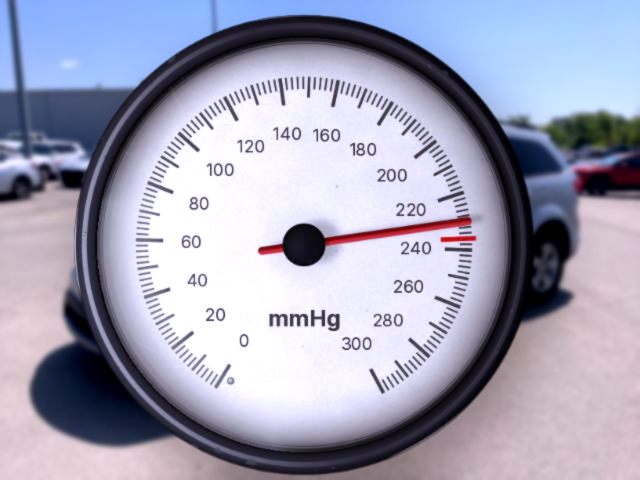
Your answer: **230** mmHg
